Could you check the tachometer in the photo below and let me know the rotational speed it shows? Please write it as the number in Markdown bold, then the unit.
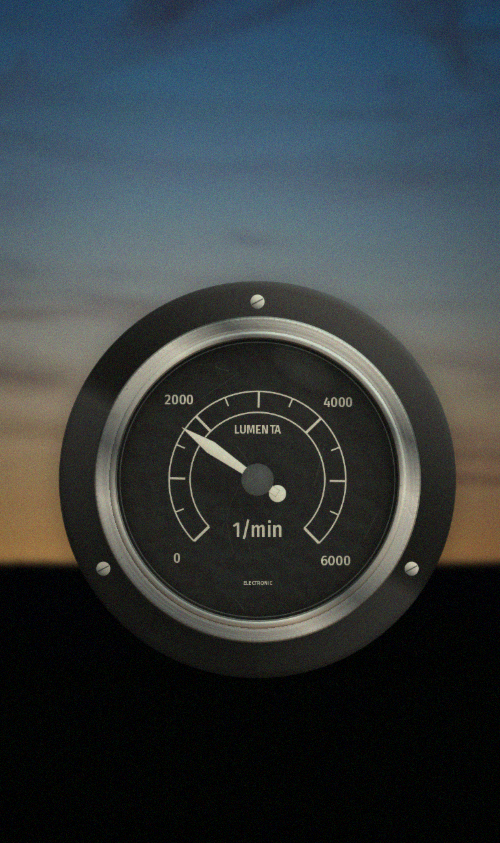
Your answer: **1750** rpm
